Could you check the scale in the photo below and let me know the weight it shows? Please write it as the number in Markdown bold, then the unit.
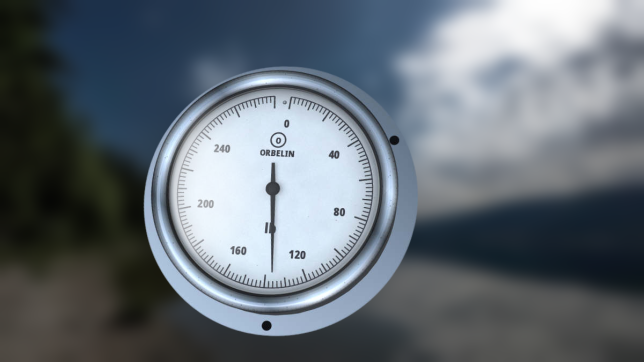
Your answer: **136** lb
